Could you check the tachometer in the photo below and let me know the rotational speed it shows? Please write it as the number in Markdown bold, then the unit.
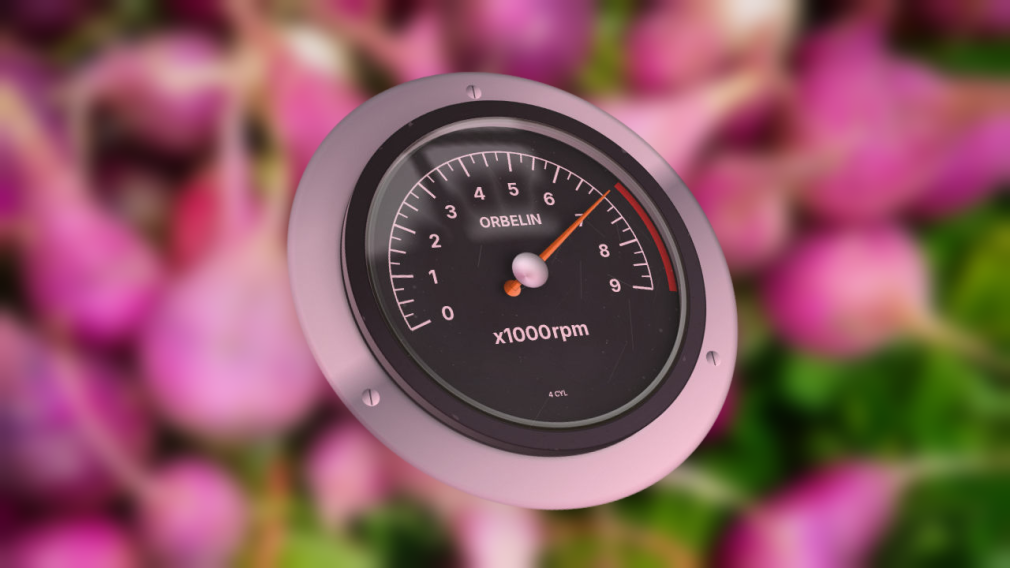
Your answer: **7000** rpm
